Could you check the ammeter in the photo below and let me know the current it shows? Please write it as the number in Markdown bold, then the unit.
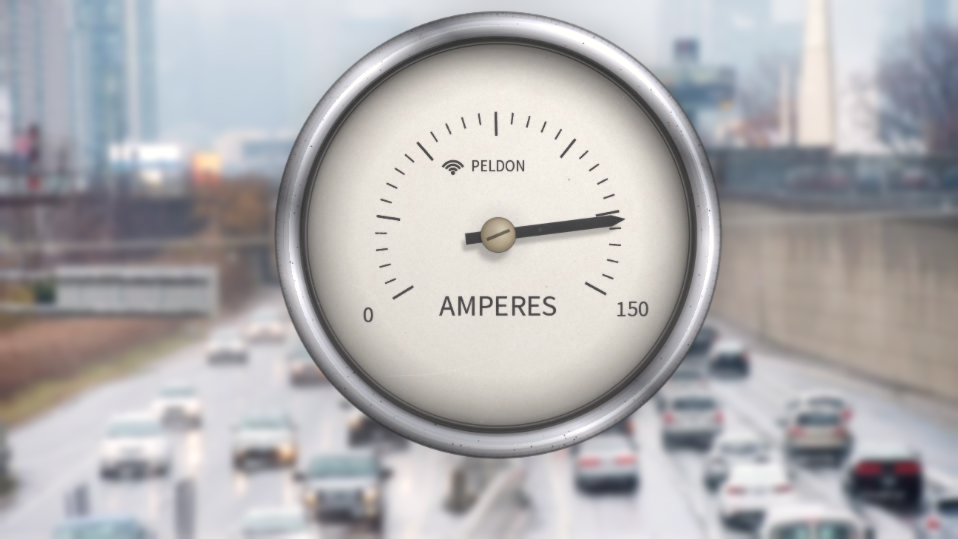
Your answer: **127.5** A
